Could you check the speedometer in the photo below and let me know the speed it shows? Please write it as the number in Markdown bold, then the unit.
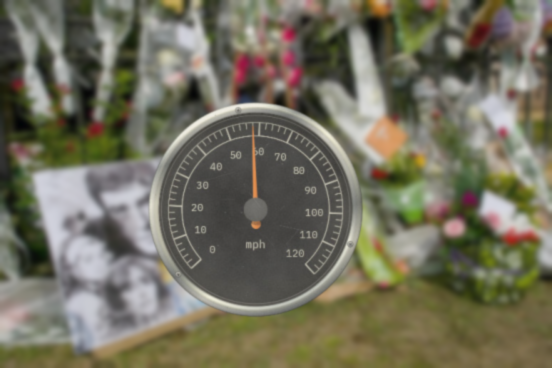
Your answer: **58** mph
